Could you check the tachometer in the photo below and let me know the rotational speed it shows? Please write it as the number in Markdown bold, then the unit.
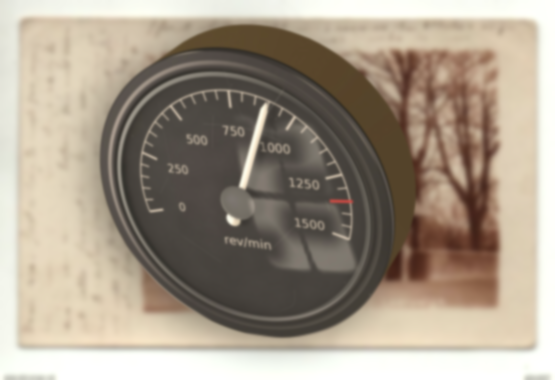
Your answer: **900** rpm
